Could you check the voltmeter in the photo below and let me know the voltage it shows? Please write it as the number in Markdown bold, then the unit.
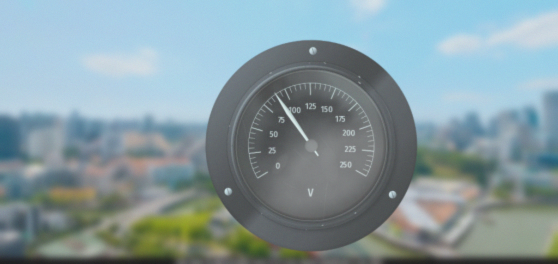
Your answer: **90** V
